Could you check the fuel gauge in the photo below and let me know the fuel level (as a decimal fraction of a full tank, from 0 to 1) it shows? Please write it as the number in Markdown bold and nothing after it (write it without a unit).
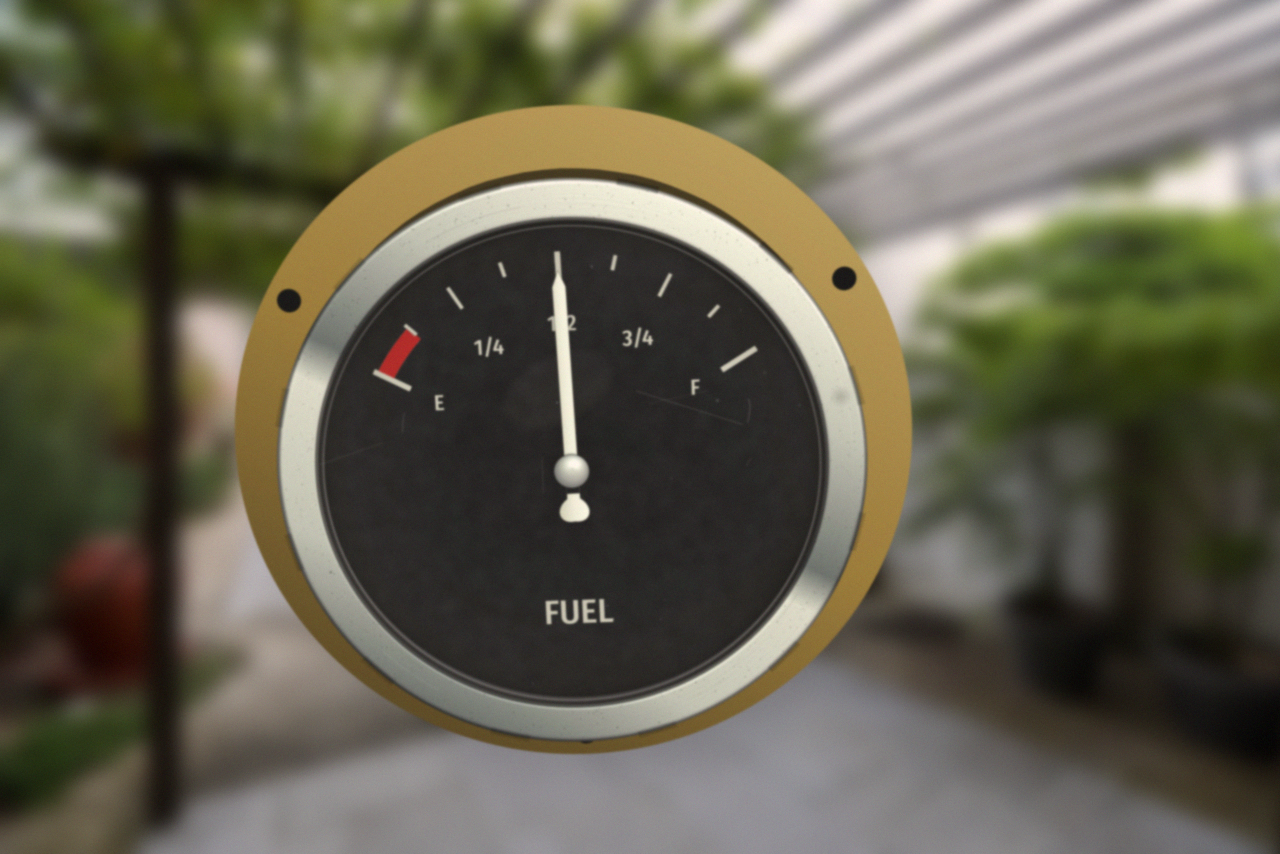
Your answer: **0.5**
